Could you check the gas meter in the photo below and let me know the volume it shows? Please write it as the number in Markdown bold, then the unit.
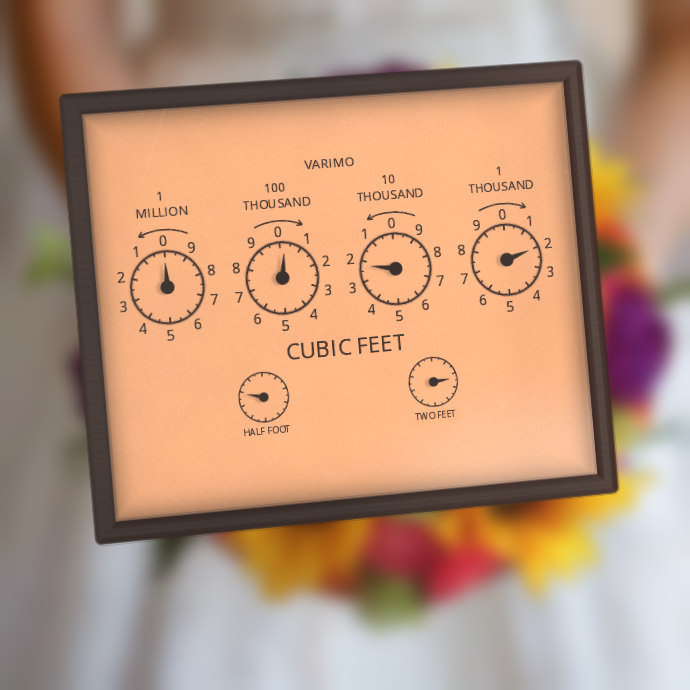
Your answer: **2200** ft³
